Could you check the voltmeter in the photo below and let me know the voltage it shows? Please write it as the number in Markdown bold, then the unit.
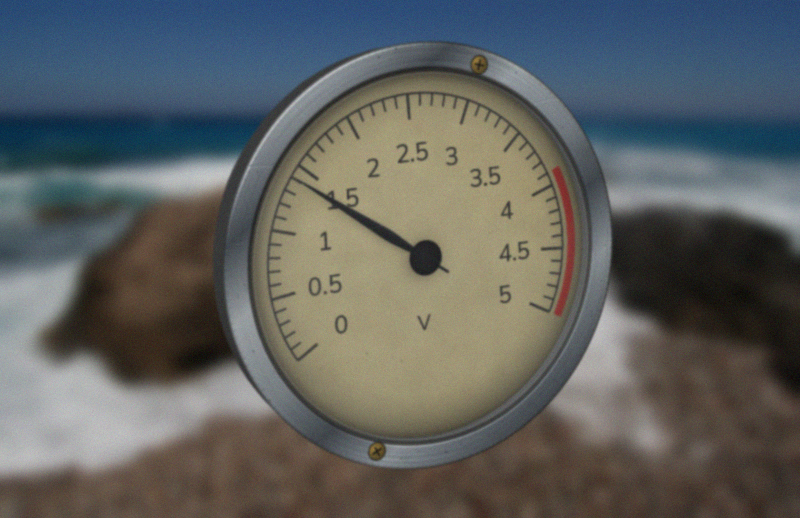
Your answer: **1.4** V
